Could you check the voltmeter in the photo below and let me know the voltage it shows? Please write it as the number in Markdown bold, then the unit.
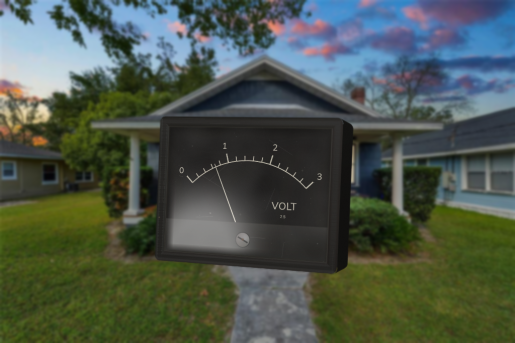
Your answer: **0.7** V
